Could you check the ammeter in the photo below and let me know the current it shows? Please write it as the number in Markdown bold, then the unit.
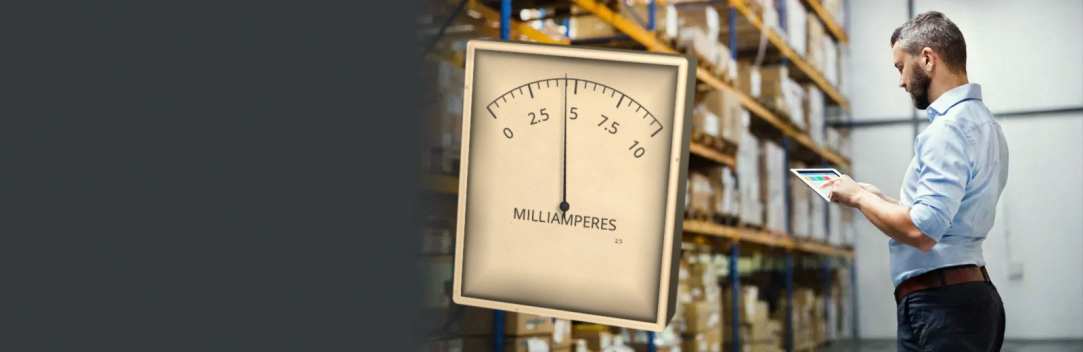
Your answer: **4.5** mA
